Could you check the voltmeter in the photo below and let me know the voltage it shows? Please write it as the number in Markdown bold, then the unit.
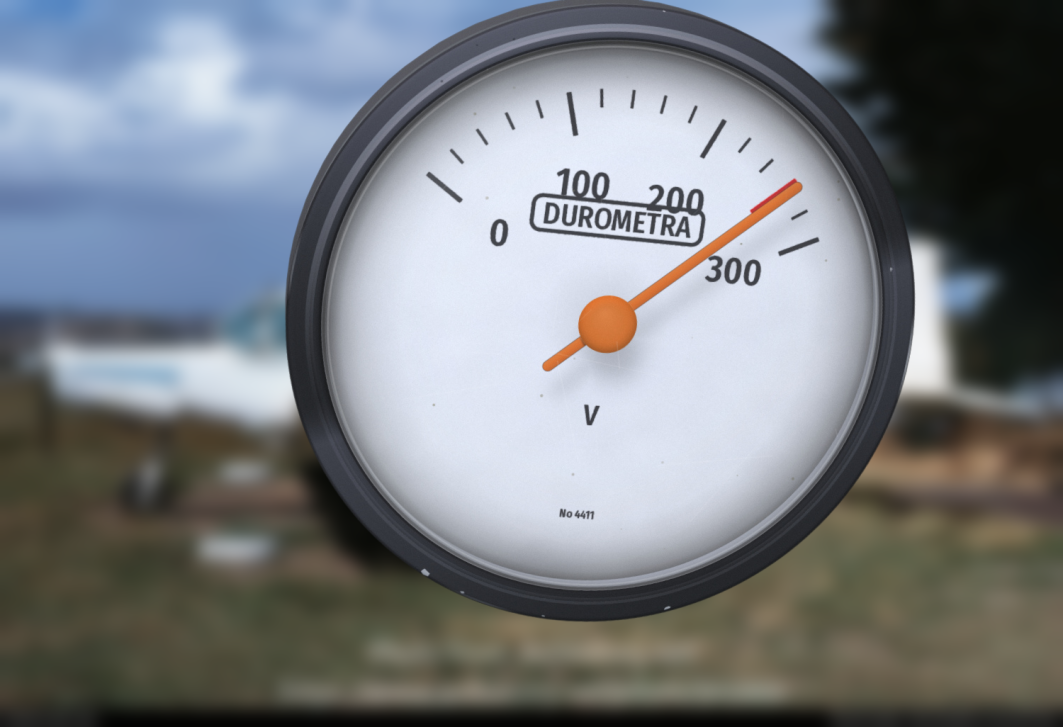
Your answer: **260** V
